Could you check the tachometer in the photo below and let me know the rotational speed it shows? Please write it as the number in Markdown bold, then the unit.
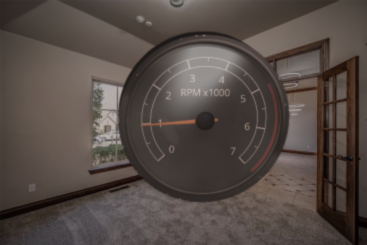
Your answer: **1000** rpm
